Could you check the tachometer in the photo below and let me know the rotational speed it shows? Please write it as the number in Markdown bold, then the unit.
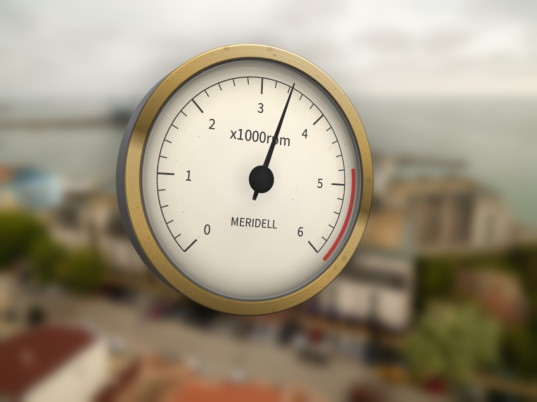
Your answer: **3400** rpm
